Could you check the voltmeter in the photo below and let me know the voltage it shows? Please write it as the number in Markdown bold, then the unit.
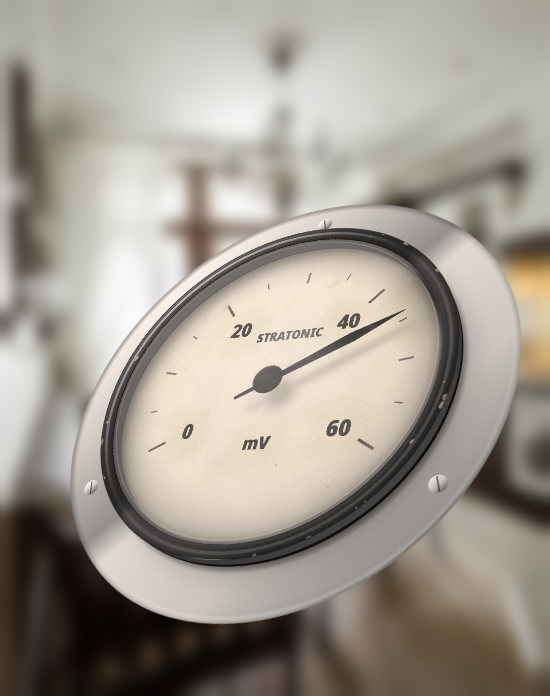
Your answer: **45** mV
